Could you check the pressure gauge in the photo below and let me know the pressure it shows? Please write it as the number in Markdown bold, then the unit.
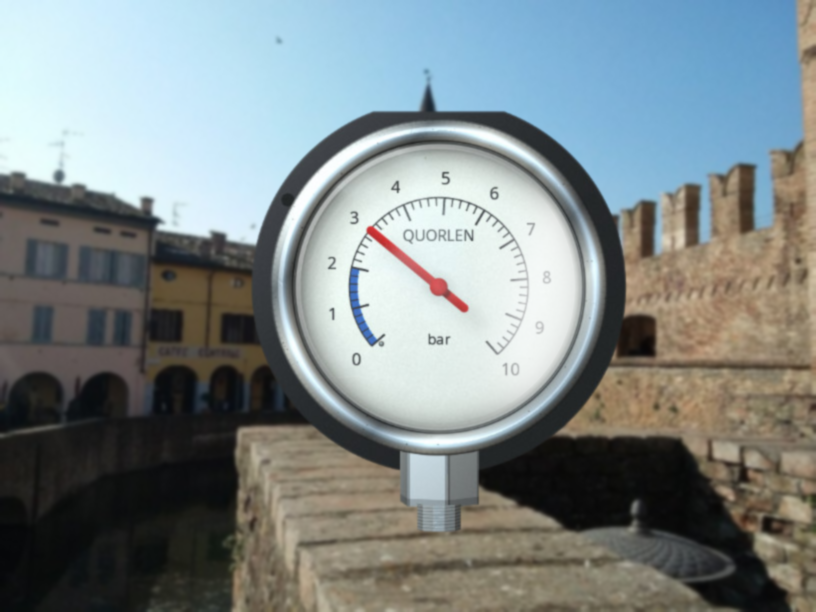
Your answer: **3** bar
